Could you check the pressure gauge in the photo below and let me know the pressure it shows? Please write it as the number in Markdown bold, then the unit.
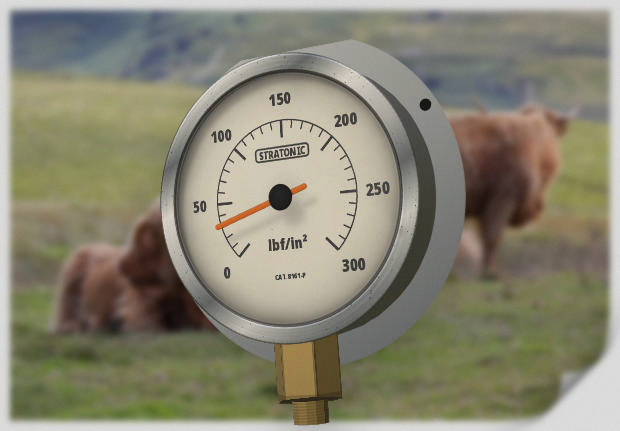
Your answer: **30** psi
